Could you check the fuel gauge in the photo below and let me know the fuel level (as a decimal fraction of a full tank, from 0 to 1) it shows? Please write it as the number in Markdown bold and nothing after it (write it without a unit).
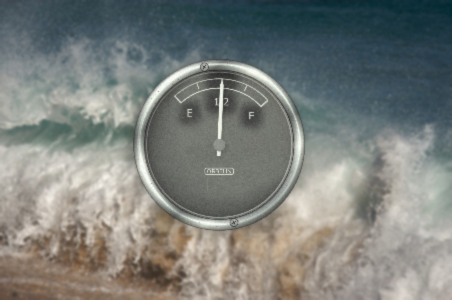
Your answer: **0.5**
